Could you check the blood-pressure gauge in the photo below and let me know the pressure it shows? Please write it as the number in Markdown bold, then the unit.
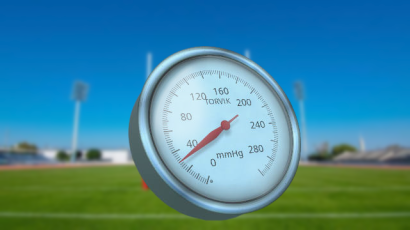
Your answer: **30** mmHg
